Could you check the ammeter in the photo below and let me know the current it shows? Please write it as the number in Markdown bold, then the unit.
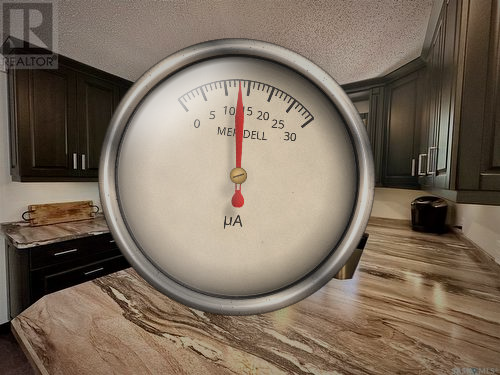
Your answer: **13** µA
